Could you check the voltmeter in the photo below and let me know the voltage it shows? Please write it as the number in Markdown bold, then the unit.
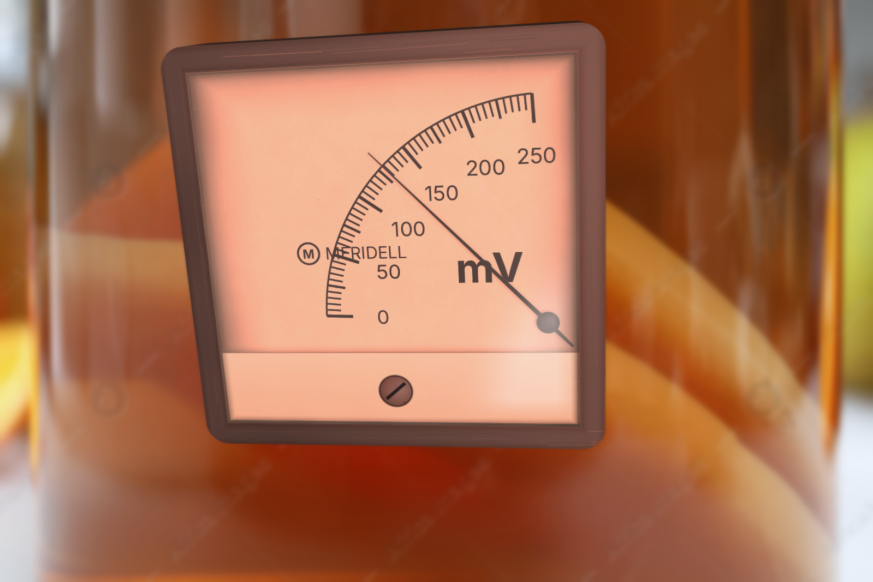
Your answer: **130** mV
